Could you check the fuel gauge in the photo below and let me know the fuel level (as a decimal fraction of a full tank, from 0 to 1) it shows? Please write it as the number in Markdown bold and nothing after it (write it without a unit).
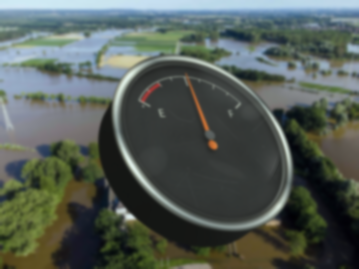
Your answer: **0.5**
